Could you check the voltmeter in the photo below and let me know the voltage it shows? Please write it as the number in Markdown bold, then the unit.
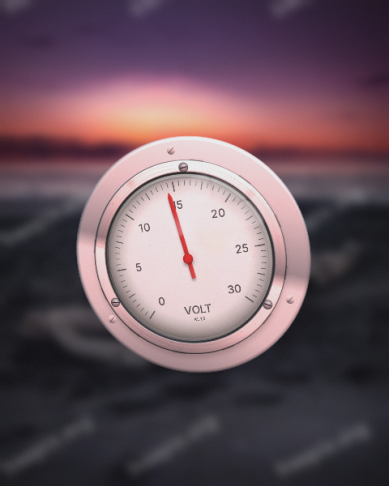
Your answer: **14.5** V
